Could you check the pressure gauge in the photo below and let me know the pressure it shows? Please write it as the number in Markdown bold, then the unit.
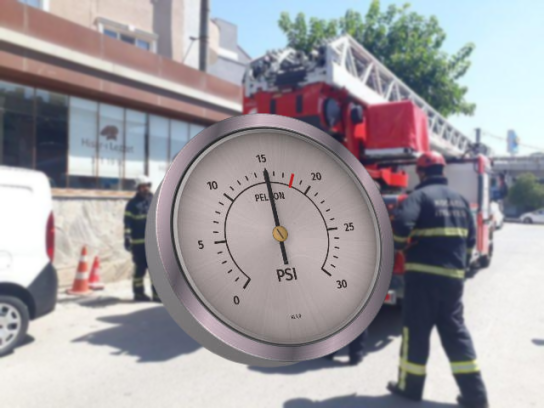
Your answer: **15** psi
